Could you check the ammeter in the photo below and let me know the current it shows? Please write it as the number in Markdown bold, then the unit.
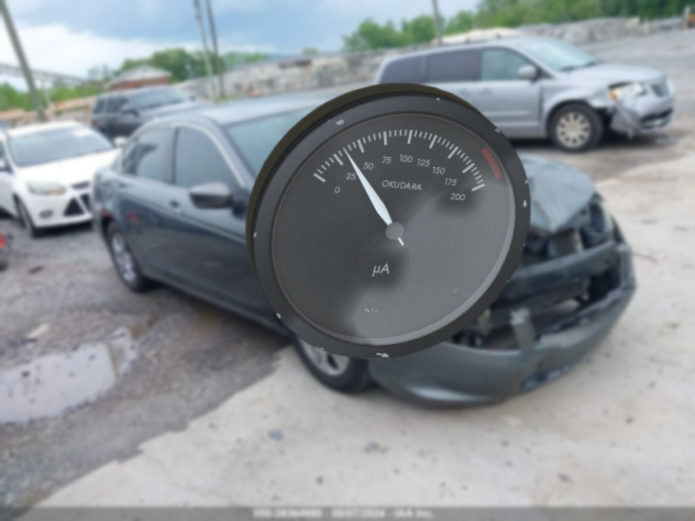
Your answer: **35** µA
